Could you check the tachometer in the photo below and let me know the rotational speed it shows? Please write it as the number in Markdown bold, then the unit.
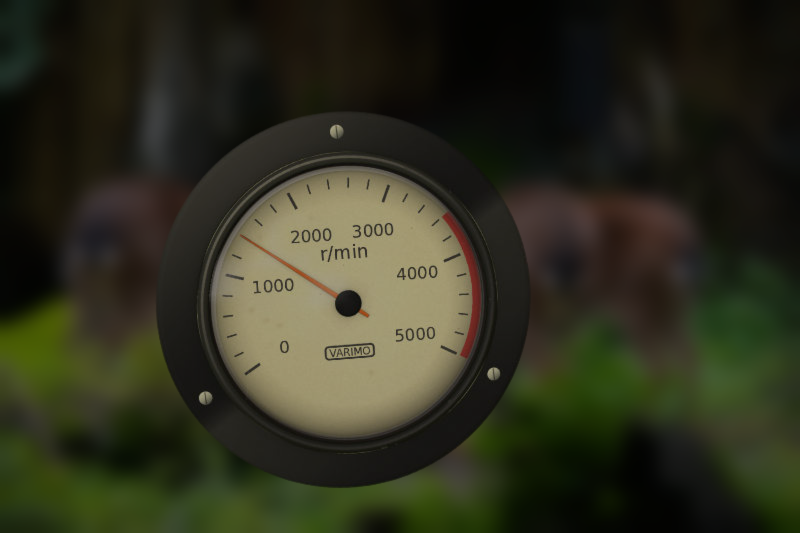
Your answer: **1400** rpm
